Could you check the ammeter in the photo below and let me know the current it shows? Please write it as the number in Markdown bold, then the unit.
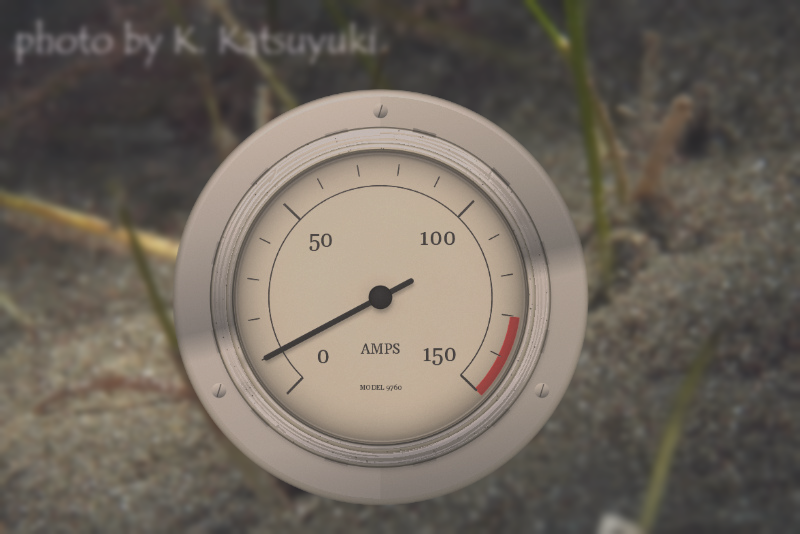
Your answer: **10** A
